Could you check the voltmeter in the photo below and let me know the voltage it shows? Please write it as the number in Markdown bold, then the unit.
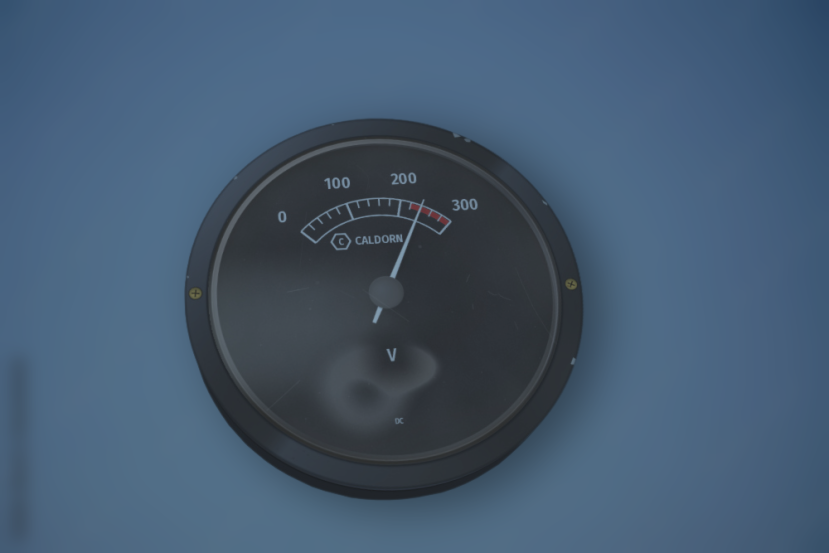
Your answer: **240** V
